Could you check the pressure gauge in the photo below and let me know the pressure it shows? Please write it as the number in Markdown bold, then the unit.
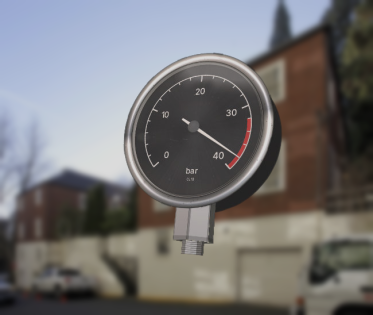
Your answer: **38** bar
